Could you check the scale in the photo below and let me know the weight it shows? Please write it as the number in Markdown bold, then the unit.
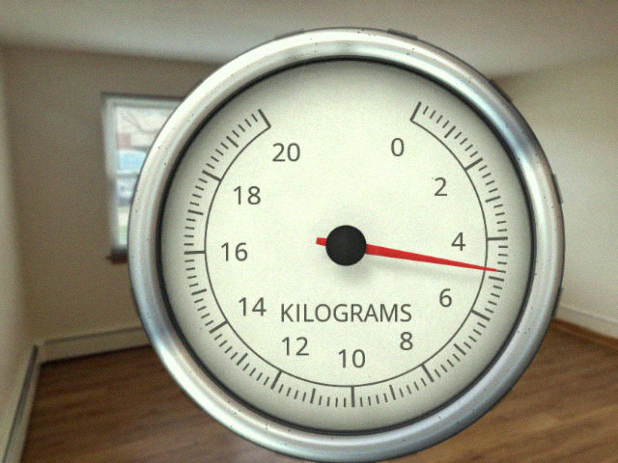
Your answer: **4.8** kg
